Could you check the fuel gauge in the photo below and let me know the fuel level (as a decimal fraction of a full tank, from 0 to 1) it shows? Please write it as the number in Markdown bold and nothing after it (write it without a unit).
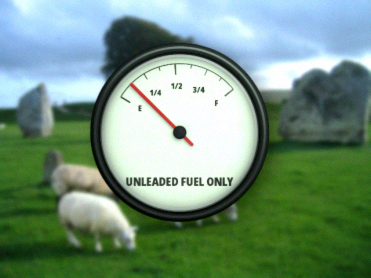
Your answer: **0.125**
